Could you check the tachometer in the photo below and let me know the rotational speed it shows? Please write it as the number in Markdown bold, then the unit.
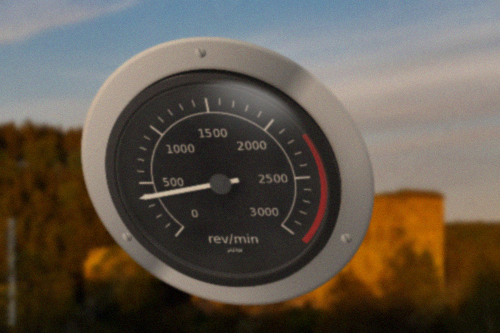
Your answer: **400** rpm
